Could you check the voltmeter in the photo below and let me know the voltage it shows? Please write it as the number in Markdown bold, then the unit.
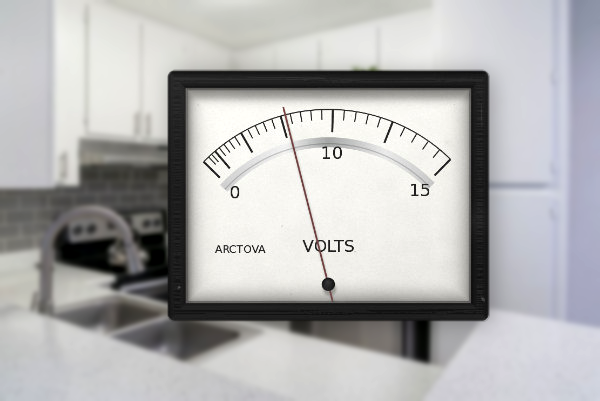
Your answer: **7.75** V
